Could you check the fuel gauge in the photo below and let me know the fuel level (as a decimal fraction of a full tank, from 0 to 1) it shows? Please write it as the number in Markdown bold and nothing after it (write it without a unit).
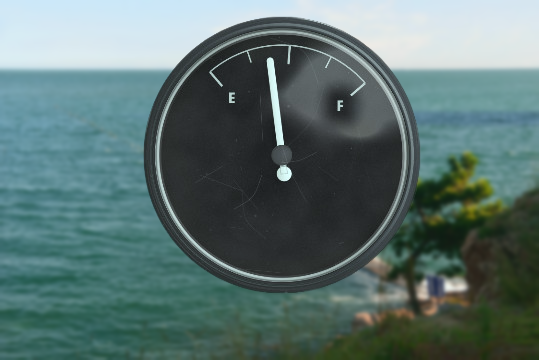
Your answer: **0.375**
